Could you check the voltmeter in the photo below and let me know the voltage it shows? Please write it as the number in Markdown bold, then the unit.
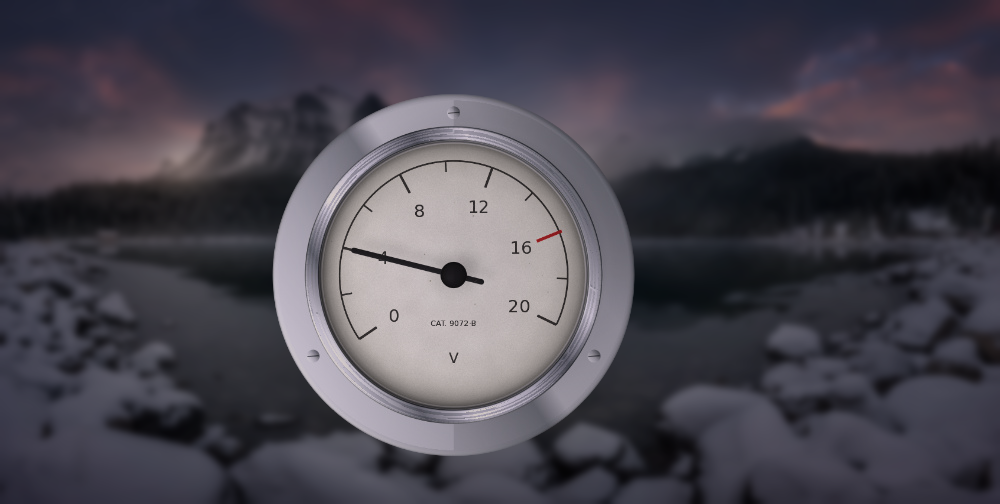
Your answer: **4** V
